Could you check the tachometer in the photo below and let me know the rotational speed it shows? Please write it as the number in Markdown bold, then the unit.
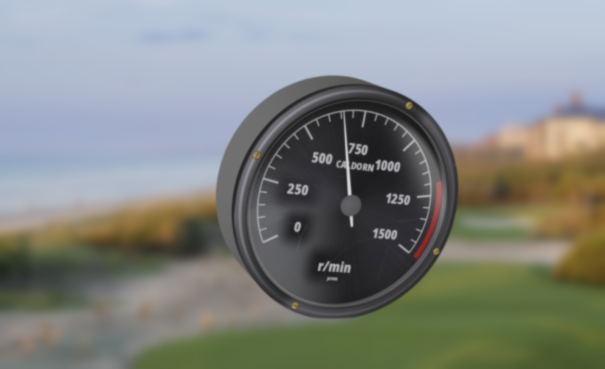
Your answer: **650** rpm
